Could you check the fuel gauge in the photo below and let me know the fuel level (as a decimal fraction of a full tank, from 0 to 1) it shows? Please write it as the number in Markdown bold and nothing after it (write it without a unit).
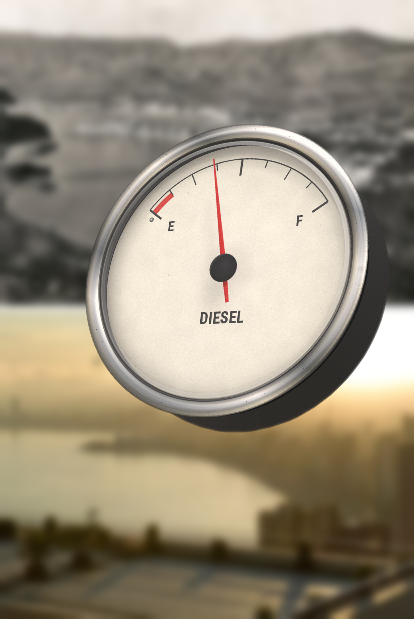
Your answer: **0.375**
